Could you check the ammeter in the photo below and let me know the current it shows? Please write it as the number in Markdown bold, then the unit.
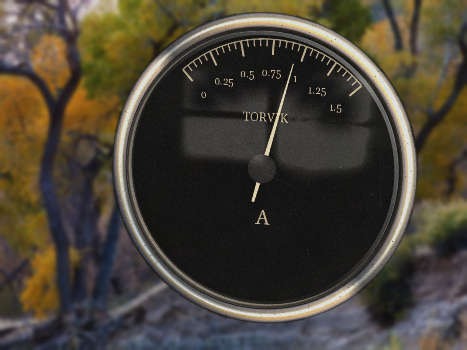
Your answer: **0.95** A
